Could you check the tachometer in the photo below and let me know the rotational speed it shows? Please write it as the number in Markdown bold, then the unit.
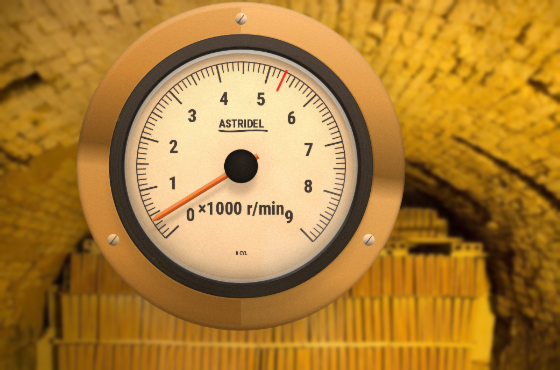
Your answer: **400** rpm
